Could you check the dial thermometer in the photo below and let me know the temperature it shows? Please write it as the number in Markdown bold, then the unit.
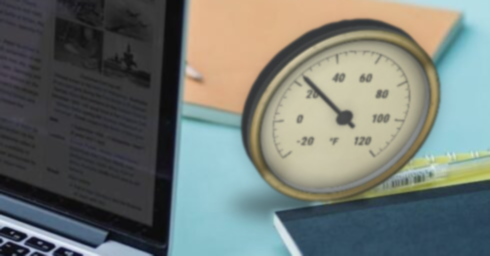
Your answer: **24** °F
